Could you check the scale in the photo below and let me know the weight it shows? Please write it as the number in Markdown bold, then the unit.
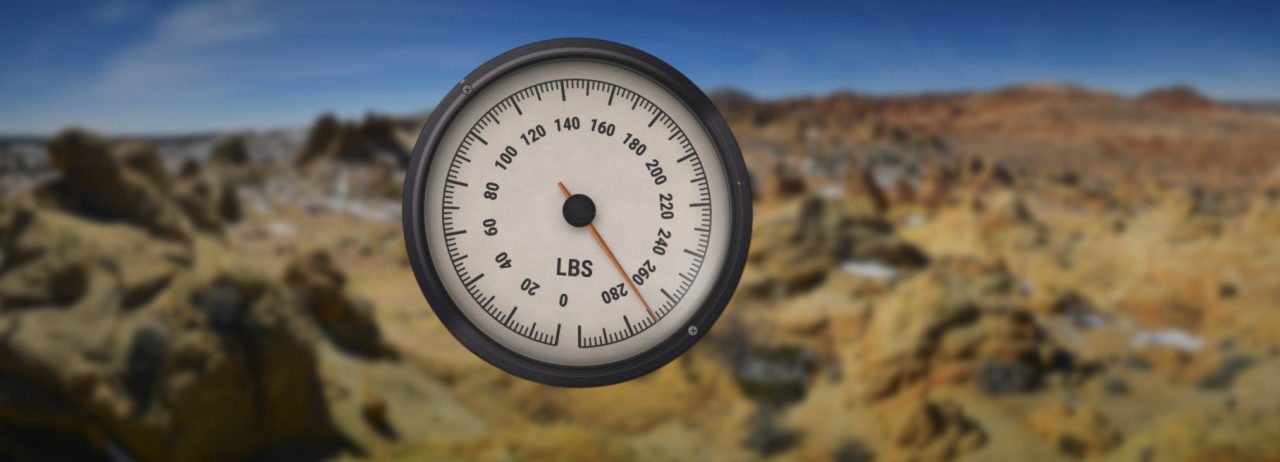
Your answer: **270** lb
